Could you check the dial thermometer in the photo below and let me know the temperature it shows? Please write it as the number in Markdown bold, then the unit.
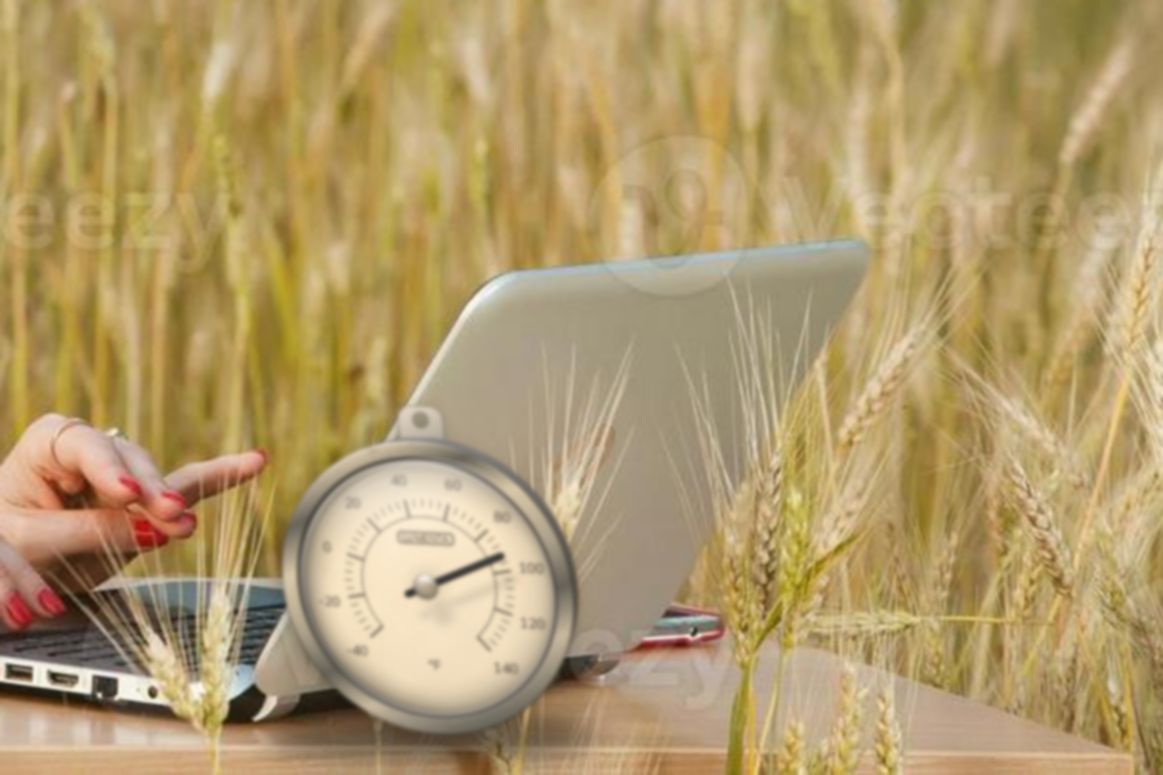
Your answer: **92** °F
